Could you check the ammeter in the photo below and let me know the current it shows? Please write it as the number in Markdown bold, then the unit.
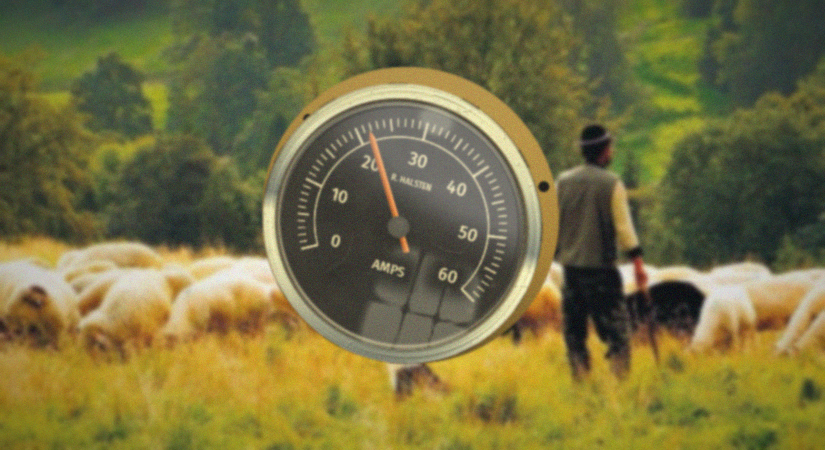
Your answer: **22** A
